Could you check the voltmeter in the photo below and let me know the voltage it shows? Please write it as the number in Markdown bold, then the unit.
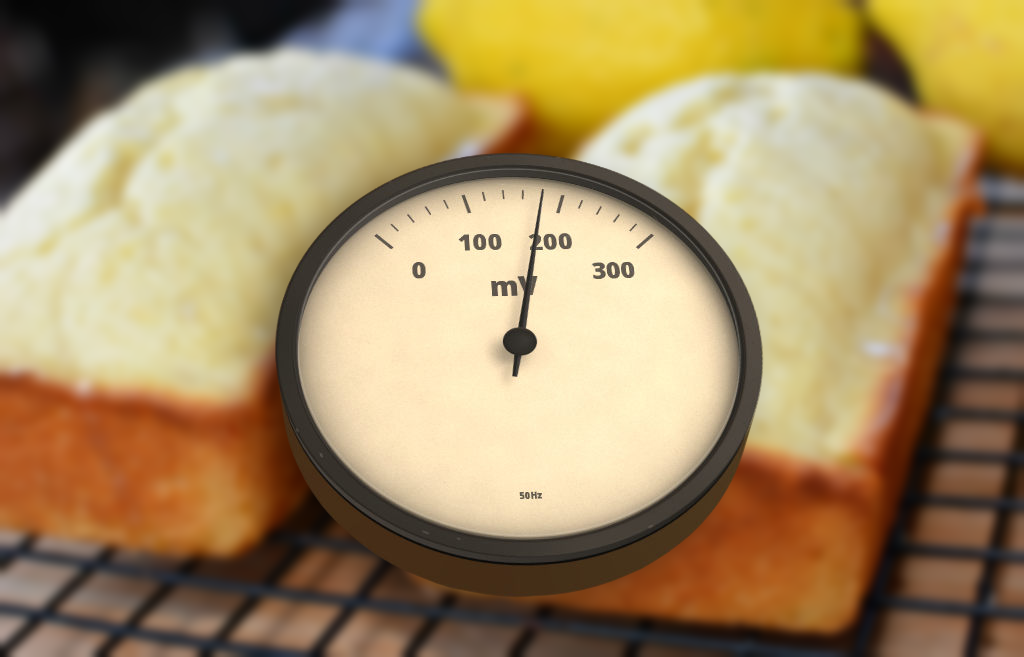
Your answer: **180** mV
